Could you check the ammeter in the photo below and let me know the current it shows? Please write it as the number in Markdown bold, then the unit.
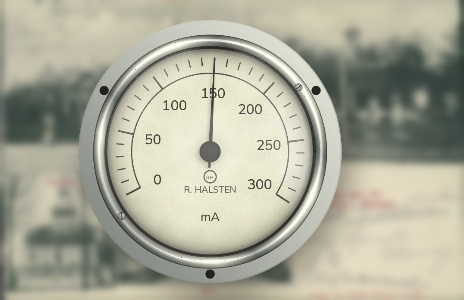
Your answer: **150** mA
